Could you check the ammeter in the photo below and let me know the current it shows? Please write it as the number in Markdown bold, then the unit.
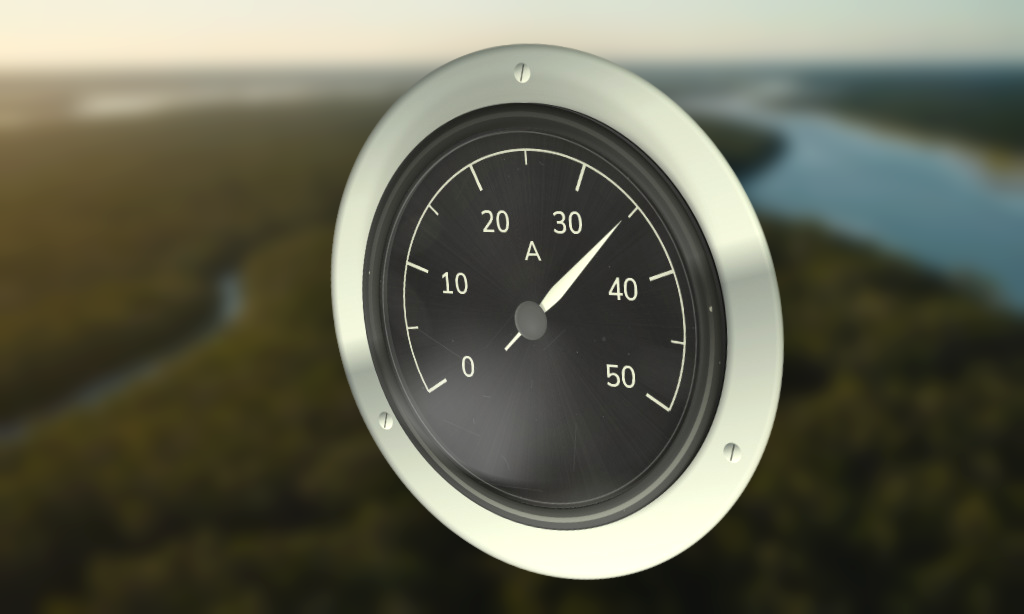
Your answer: **35** A
